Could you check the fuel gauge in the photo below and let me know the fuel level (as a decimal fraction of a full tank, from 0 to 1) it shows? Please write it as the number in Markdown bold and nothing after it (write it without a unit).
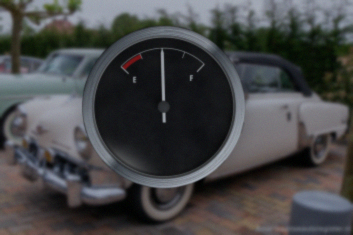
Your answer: **0.5**
